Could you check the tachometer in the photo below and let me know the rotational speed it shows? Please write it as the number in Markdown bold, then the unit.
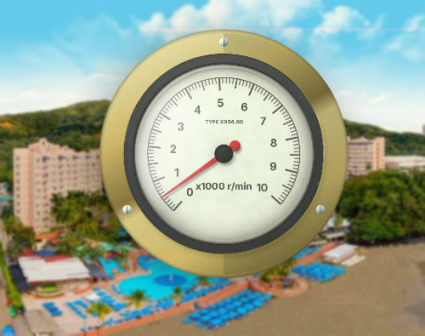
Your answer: **500** rpm
